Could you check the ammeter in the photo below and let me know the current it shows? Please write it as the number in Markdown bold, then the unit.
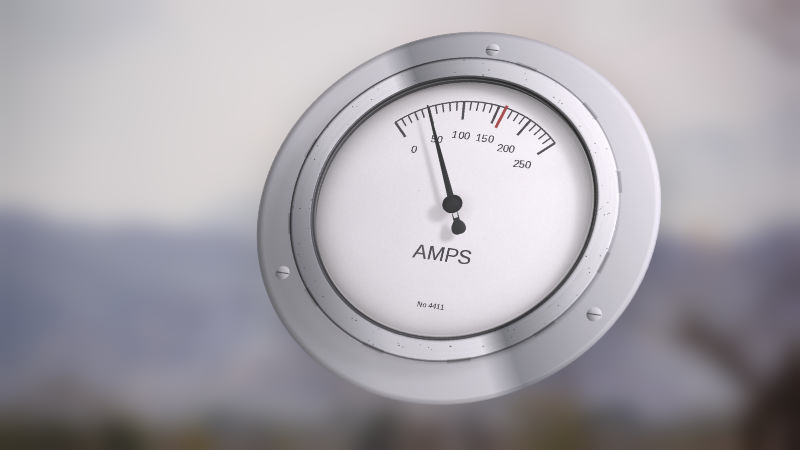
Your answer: **50** A
